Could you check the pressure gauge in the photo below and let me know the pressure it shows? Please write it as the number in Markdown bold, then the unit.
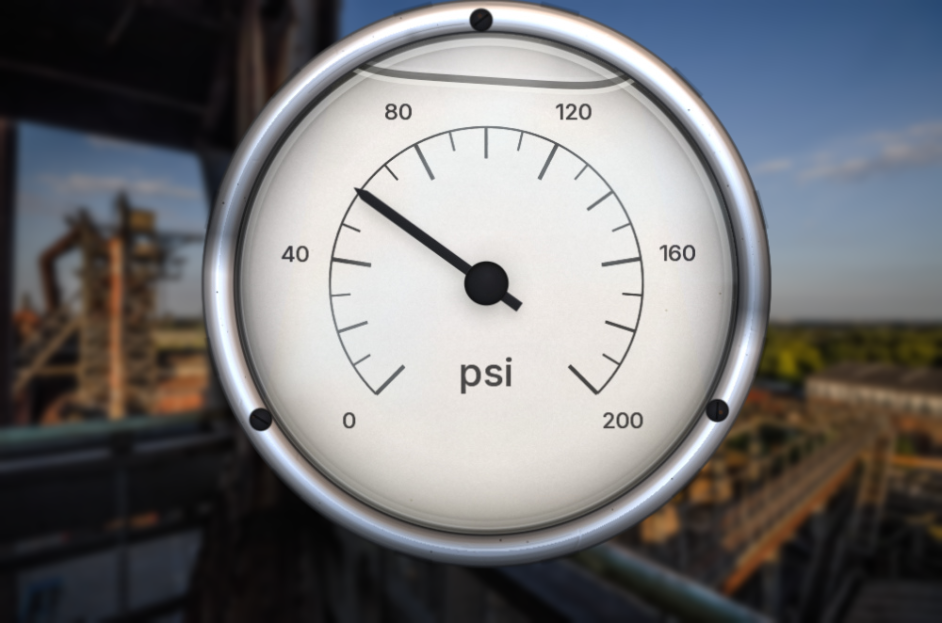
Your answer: **60** psi
